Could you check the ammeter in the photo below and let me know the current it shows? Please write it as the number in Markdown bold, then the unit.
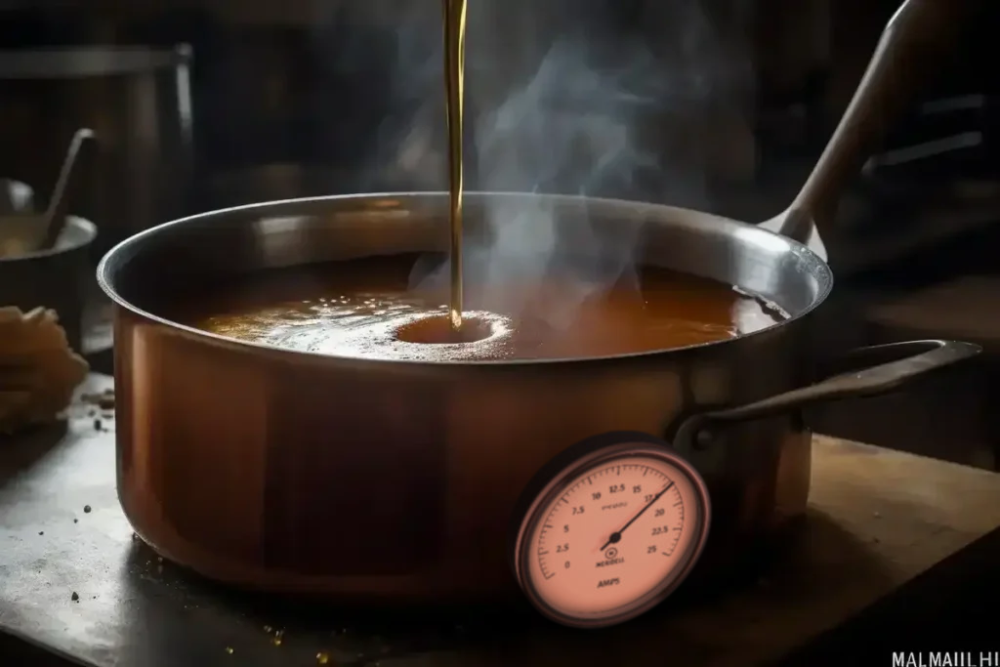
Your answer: **17.5** A
